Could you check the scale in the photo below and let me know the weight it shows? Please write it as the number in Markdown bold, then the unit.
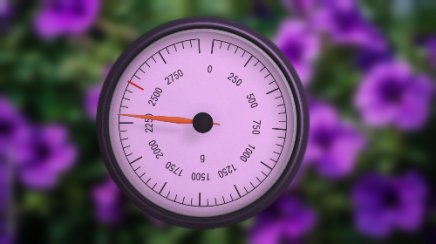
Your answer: **2300** g
